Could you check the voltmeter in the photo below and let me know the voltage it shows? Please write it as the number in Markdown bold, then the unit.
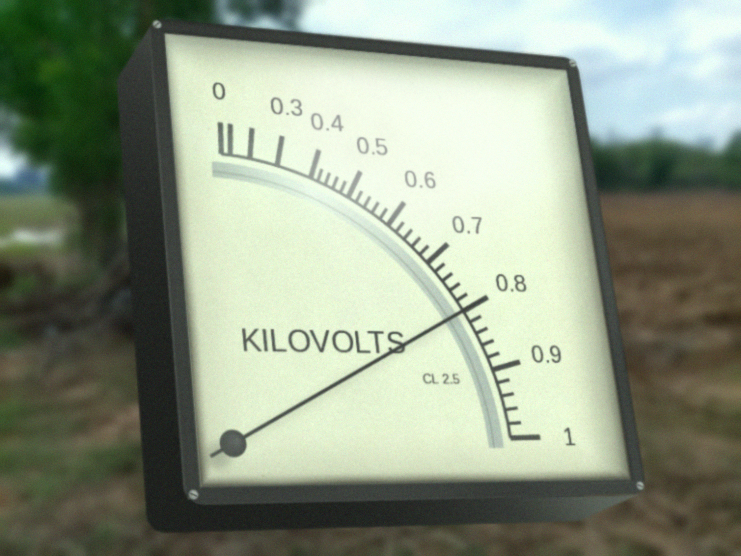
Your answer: **0.8** kV
